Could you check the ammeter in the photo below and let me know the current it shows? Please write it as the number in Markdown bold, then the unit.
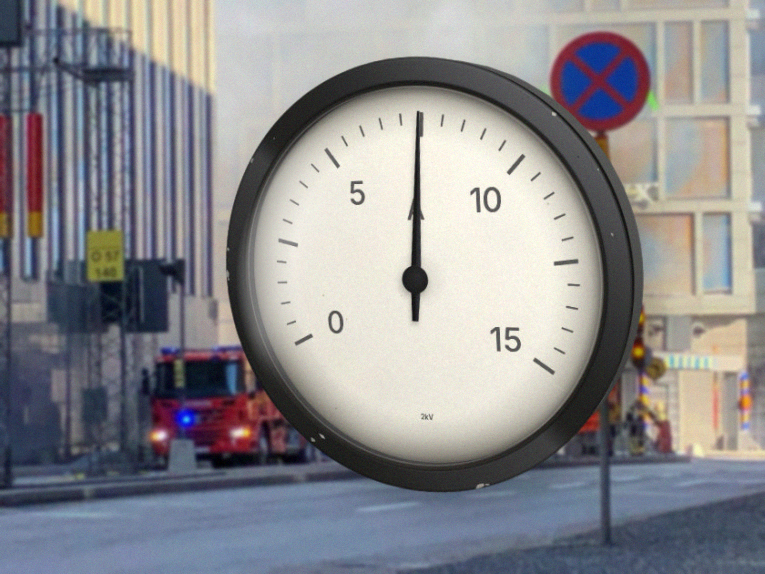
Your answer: **7.5** A
